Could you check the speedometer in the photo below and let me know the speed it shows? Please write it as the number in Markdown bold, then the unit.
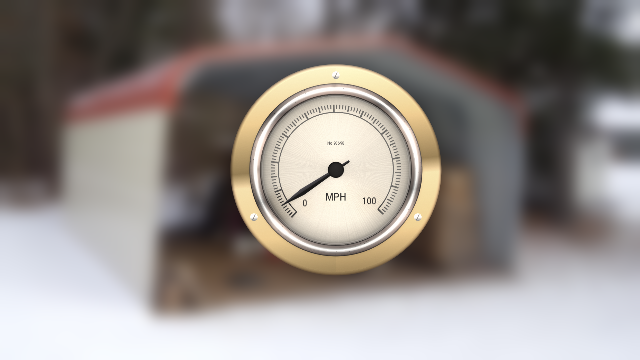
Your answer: **5** mph
